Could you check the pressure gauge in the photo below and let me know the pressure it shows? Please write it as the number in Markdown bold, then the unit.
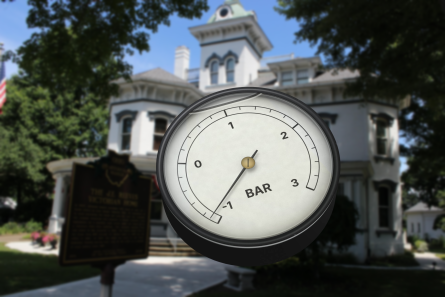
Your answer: **-0.9** bar
